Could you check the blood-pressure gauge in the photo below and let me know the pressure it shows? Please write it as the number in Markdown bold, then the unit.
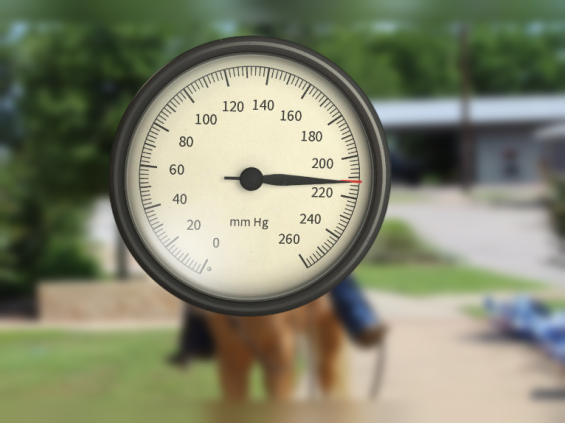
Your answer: **212** mmHg
